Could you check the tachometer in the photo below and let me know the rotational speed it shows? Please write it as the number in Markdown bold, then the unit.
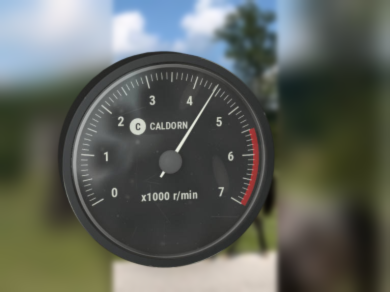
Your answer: **4400** rpm
